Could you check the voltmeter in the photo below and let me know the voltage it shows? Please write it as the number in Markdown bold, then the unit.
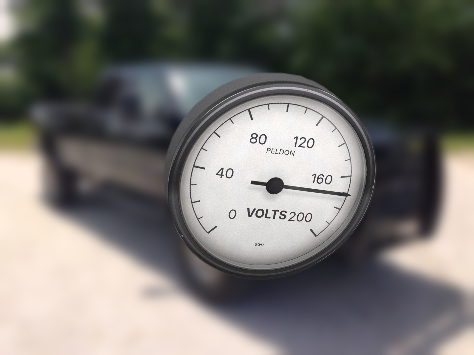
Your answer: **170** V
